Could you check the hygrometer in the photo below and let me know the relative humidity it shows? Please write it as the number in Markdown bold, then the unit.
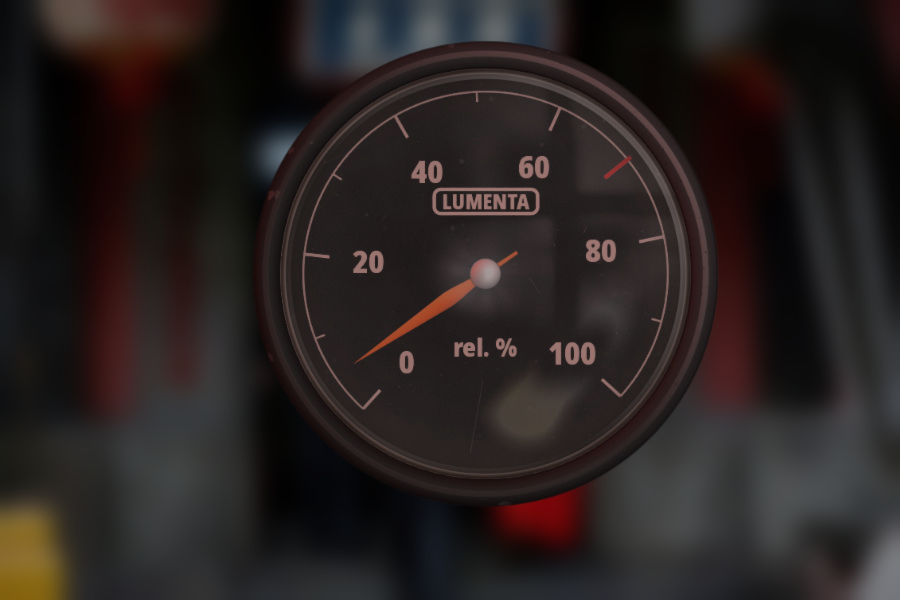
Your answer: **5** %
